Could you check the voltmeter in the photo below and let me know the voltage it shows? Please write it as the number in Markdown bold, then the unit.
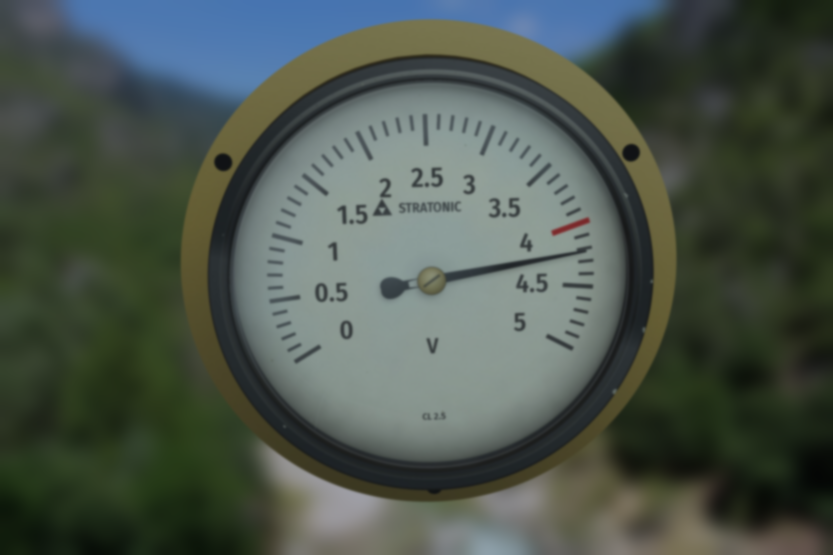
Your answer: **4.2** V
